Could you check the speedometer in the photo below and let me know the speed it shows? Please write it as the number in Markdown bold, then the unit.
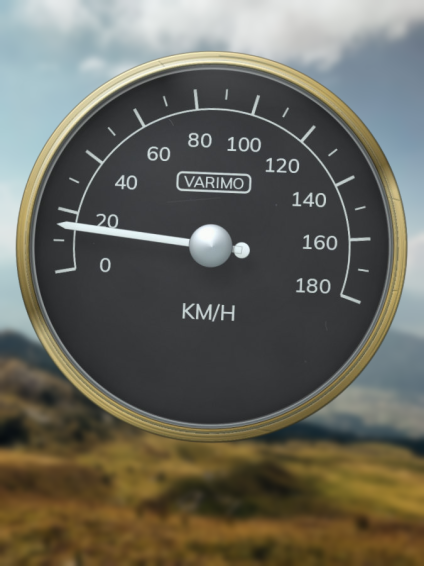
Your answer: **15** km/h
